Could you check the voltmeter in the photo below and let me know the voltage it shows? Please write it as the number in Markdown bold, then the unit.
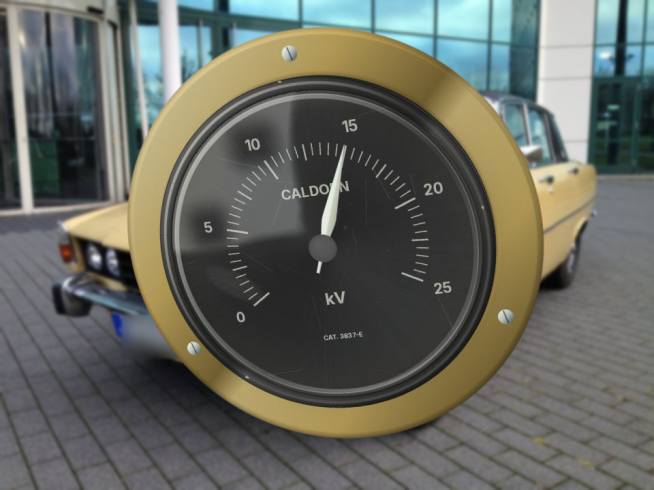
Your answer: **15** kV
